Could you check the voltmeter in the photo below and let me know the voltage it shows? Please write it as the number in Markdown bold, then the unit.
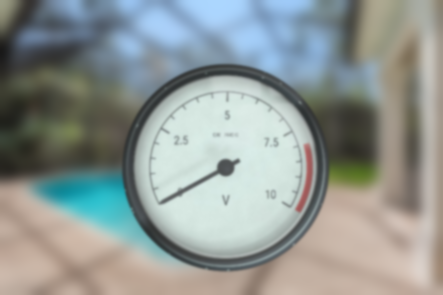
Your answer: **0** V
